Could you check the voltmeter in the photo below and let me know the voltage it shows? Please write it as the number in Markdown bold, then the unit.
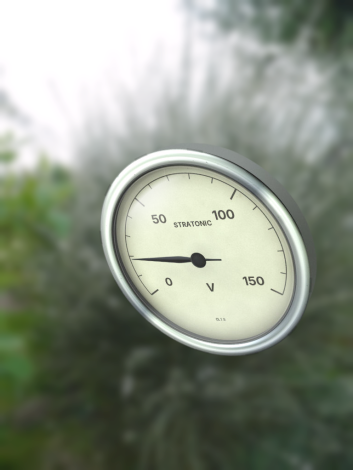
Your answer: **20** V
